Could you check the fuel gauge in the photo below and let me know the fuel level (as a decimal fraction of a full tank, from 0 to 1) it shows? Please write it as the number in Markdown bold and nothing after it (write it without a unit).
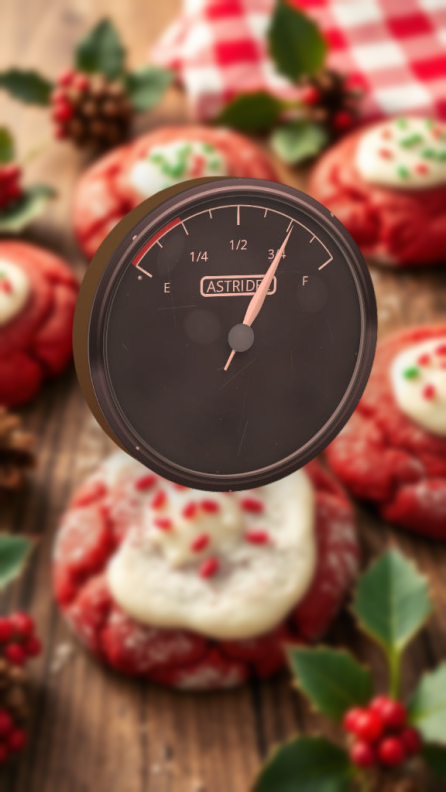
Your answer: **0.75**
